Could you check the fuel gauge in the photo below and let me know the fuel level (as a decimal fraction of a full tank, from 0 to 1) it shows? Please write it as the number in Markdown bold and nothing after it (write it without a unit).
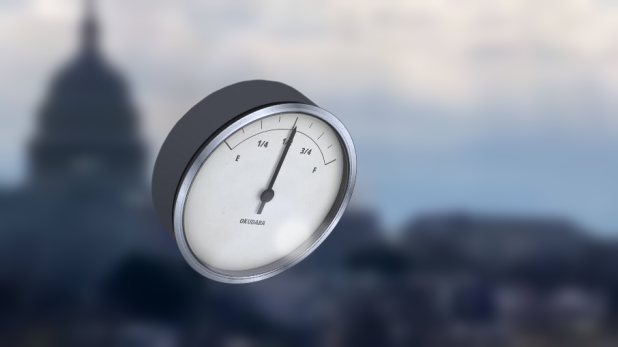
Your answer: **0.5**
